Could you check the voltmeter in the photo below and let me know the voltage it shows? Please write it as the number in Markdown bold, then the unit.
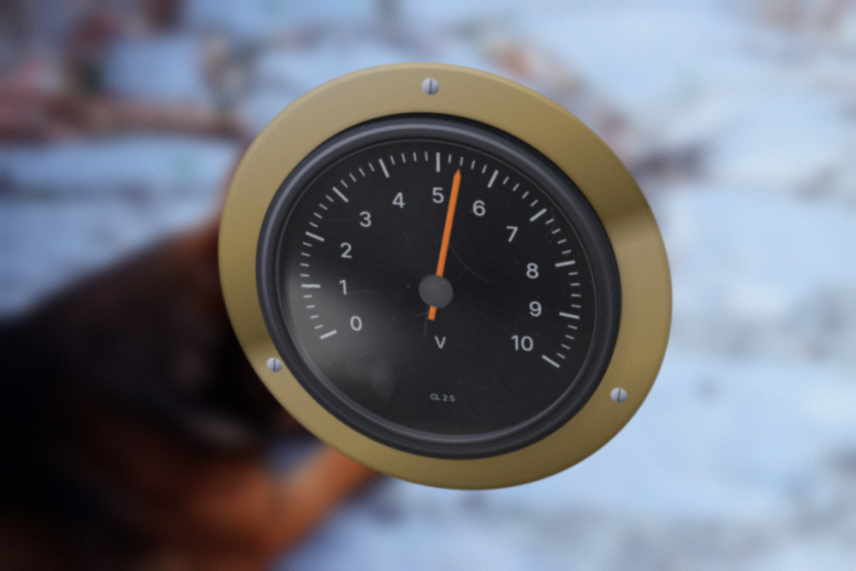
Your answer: **5.4** V
